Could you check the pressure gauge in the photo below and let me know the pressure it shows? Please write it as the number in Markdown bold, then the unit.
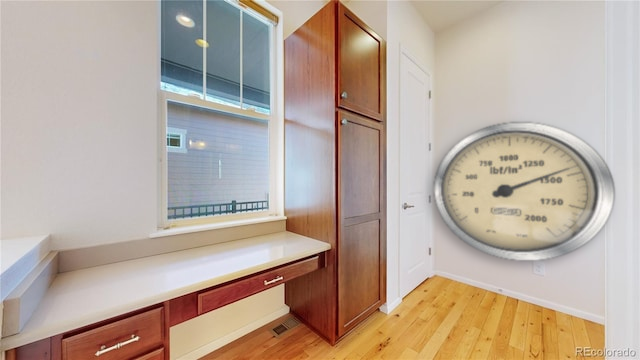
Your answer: **1450** psi
